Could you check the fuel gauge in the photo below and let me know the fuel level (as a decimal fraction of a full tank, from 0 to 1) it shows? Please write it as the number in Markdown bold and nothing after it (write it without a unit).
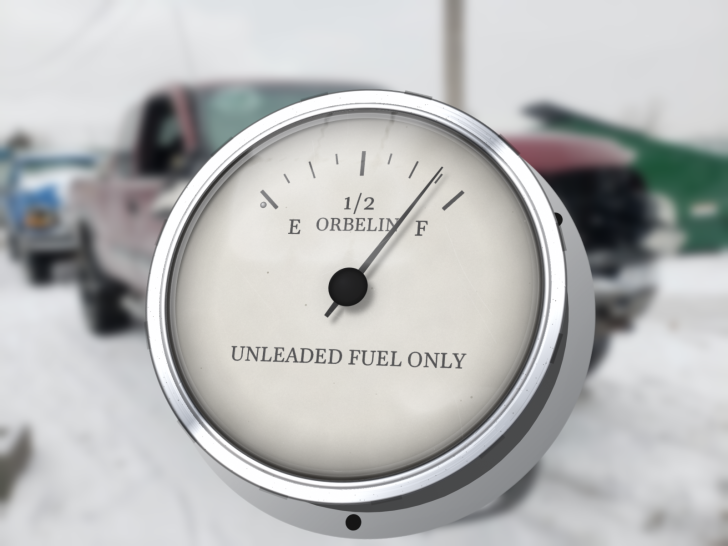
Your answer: **0.875**
